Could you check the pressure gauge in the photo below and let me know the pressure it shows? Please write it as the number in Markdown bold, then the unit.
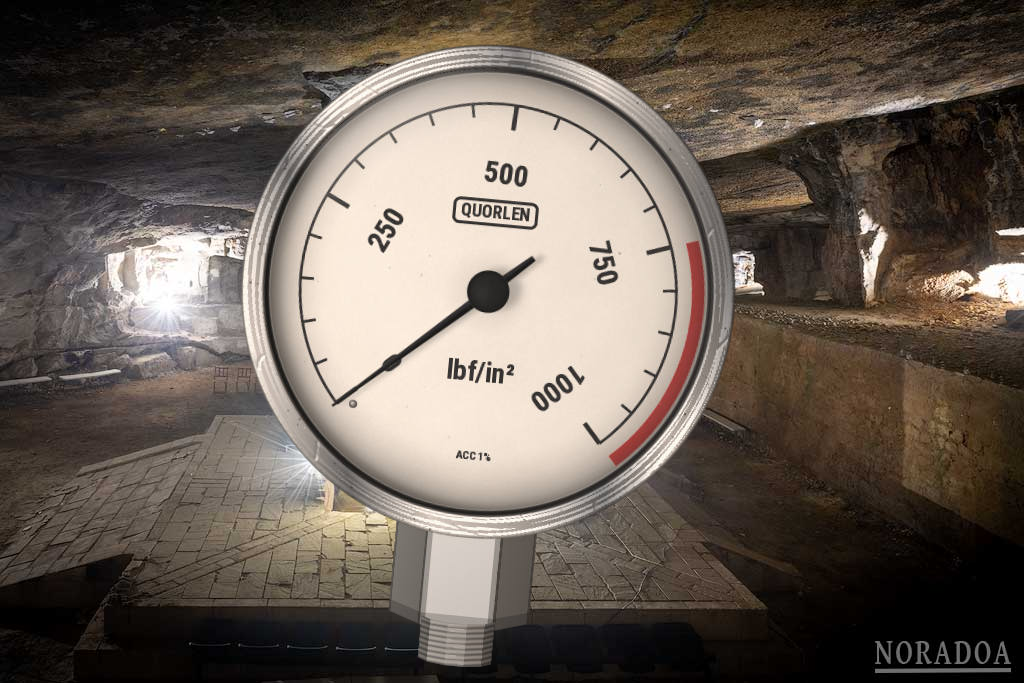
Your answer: **0** psi
